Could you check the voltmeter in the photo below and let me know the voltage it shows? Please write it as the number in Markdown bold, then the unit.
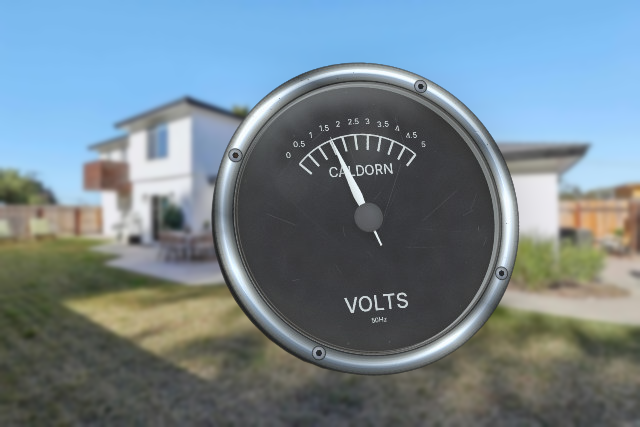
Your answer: **1.5** V
